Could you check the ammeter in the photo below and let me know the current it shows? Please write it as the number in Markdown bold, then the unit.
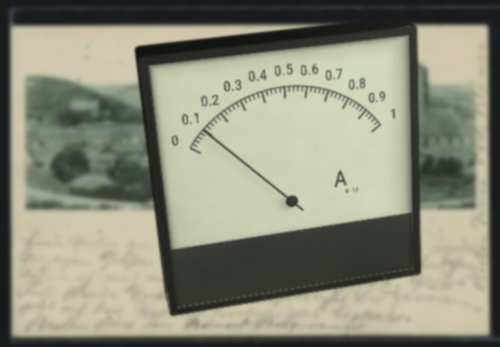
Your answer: **0.1** A
